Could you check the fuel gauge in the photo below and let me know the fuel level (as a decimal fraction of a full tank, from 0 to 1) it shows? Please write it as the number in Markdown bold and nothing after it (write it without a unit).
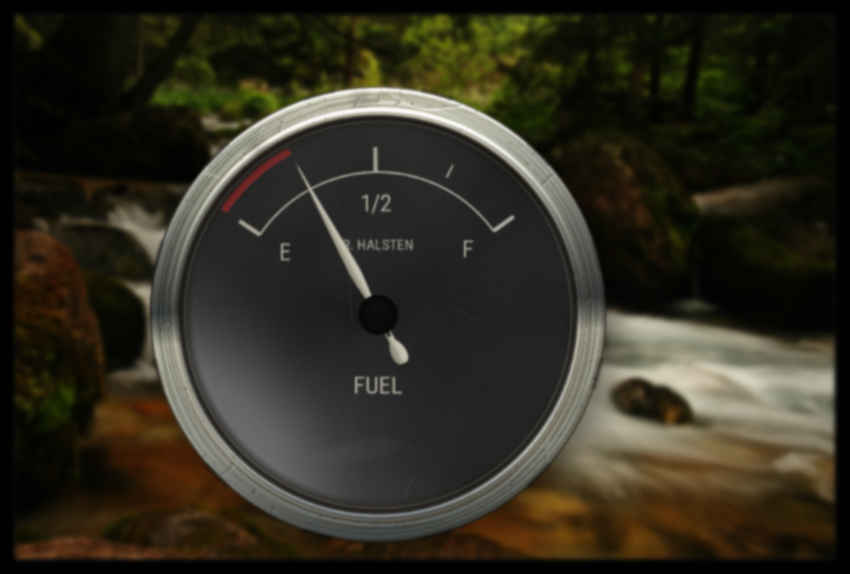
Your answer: **0.25**
